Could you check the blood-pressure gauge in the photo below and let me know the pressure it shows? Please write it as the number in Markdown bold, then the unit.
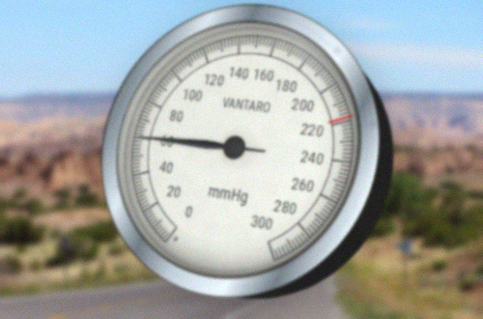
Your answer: **60** mmHg
